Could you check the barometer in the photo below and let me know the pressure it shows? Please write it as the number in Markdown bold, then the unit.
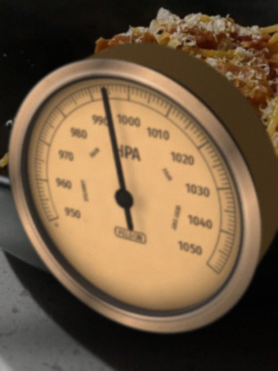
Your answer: **995** hPa
